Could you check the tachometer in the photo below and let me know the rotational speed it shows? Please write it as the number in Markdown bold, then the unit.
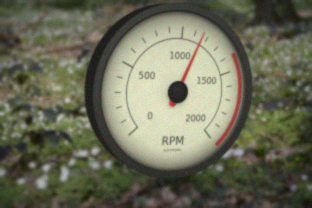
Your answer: **1150** rpm
